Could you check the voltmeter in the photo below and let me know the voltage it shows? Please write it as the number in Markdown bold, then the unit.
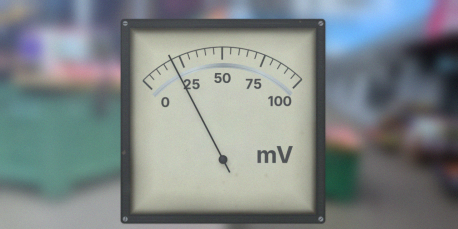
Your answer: **20** mV
